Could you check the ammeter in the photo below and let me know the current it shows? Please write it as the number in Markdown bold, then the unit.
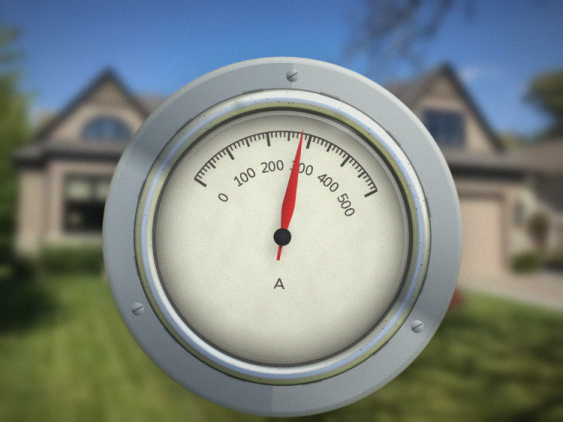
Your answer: **280** A
